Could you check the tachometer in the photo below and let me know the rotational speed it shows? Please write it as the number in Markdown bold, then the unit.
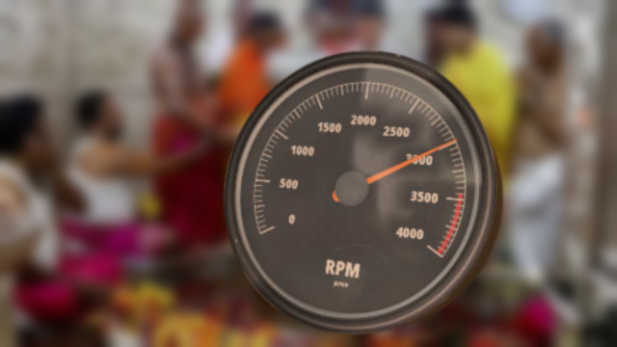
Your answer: **3000** rpm
